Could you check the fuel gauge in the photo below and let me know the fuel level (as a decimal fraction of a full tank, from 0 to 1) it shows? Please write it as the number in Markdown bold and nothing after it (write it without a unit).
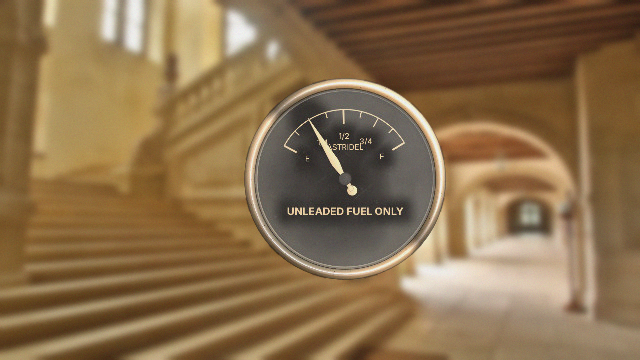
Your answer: **0.25**
